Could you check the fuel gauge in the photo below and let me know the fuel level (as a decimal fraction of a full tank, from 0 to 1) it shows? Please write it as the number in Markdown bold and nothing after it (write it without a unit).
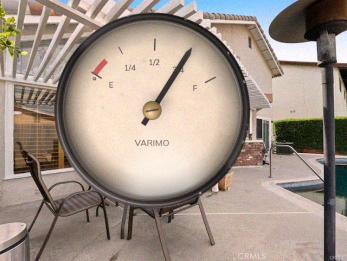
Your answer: **0.75**
